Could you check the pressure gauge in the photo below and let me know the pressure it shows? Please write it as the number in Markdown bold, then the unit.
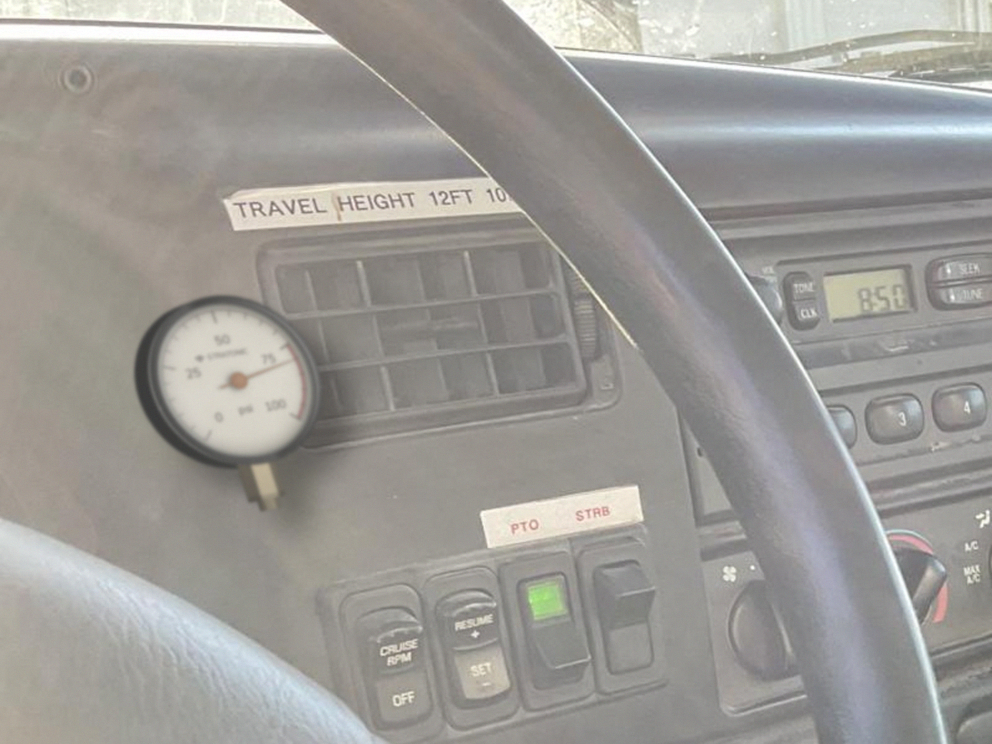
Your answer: **80** psi
